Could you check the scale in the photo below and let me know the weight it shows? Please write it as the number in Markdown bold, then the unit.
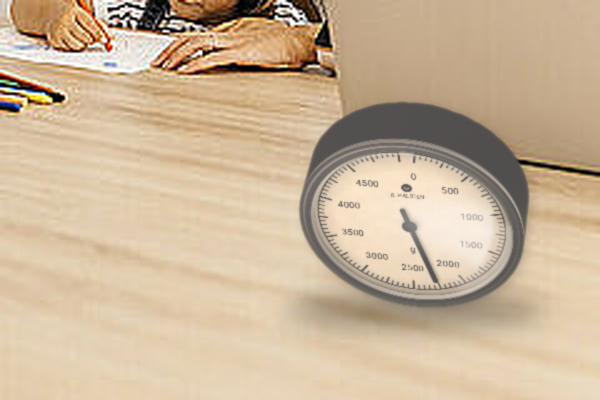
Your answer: **2250** g
